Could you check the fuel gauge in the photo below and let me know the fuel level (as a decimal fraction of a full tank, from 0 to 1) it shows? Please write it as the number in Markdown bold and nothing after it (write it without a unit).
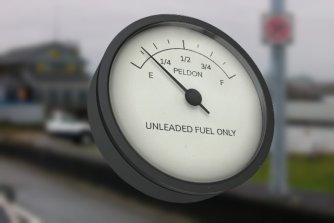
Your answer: **0.125**
